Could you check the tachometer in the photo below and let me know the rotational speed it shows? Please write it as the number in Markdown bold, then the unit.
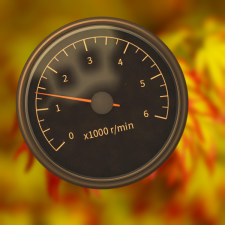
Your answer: **1375** rpm
